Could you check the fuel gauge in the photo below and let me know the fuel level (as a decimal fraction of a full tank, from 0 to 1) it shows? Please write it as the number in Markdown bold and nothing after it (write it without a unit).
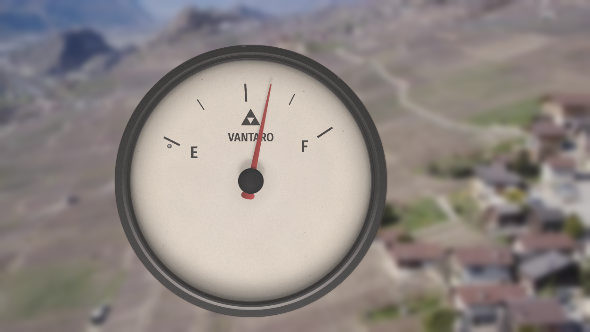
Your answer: **0.625**
